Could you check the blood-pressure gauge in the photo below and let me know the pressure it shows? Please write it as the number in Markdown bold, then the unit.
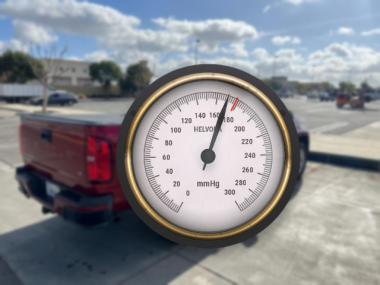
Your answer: **170** mmHg
